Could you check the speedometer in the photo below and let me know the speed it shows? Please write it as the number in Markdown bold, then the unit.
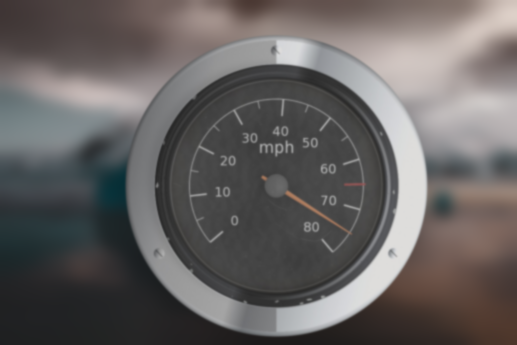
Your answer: **75** mph
